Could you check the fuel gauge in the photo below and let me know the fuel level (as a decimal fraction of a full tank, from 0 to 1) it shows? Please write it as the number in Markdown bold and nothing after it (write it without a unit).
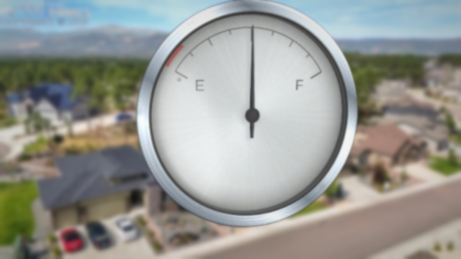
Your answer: **0.5**
